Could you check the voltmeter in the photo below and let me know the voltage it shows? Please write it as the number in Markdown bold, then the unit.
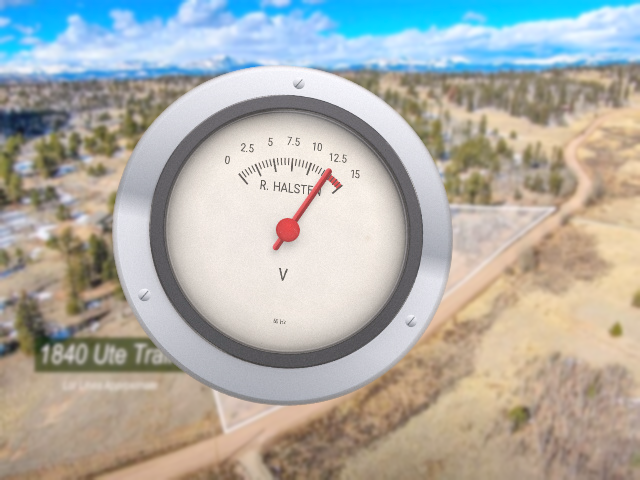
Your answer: **12.5** V
